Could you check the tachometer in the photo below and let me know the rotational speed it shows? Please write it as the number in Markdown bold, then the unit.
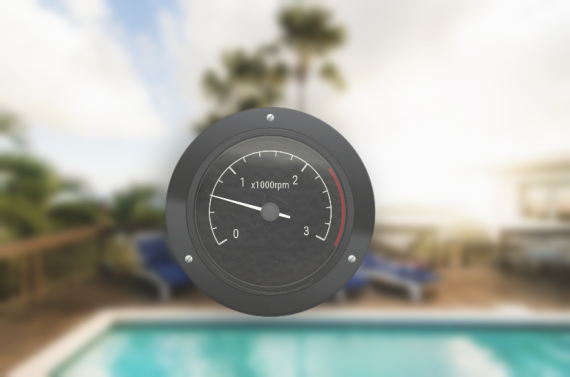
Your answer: **600** rpm
